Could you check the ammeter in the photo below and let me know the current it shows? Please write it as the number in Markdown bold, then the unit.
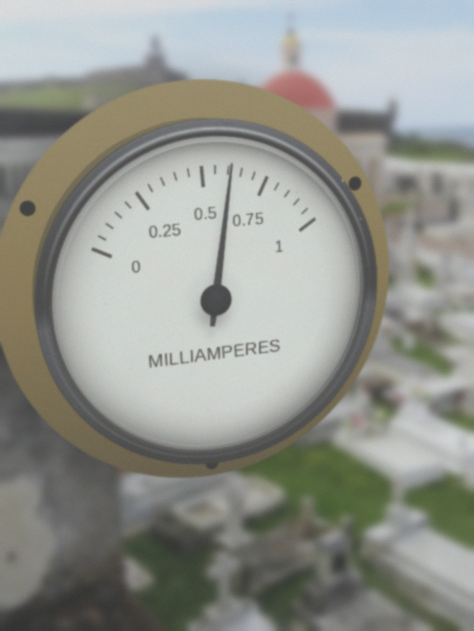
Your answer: **0.6** mA
